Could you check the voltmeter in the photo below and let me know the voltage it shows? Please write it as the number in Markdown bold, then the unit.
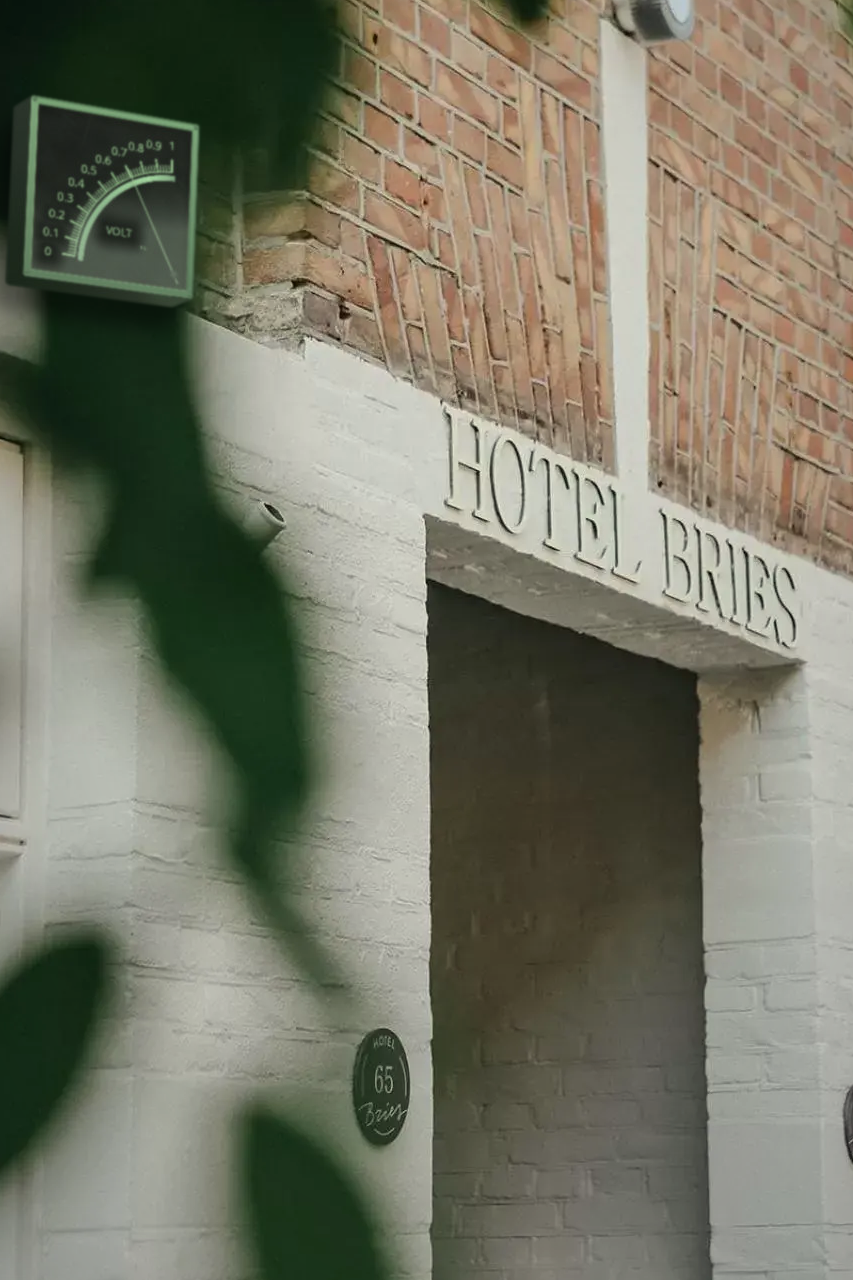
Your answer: **0.7** V
